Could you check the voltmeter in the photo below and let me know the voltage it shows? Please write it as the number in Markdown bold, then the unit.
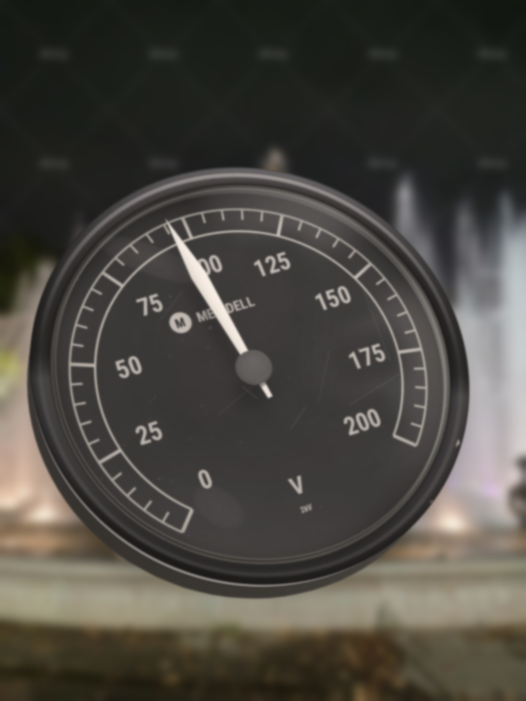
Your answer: **95** V
